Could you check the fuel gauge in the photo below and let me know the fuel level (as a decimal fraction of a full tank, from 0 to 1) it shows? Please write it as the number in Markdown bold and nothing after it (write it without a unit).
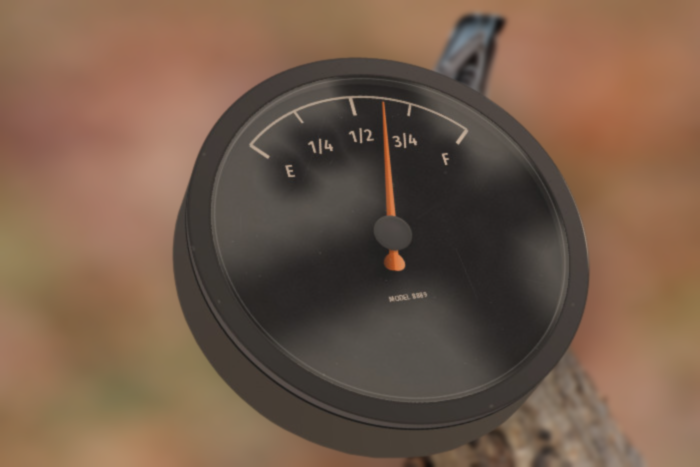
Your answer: **0.625**
